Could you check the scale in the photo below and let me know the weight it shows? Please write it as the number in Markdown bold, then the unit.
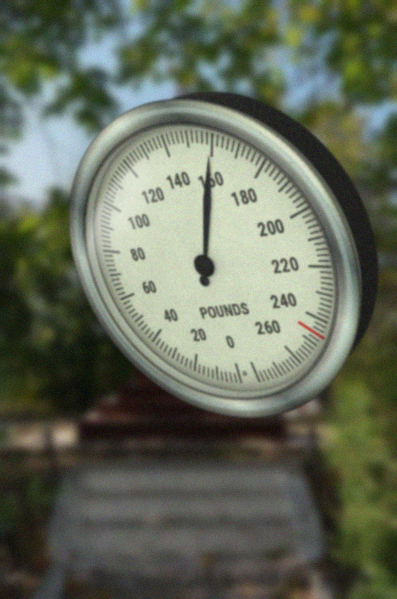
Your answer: **160** lb
